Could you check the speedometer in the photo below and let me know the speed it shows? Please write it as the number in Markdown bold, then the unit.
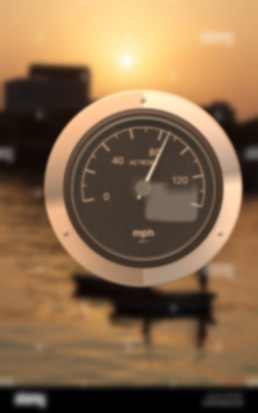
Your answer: **85** mph
